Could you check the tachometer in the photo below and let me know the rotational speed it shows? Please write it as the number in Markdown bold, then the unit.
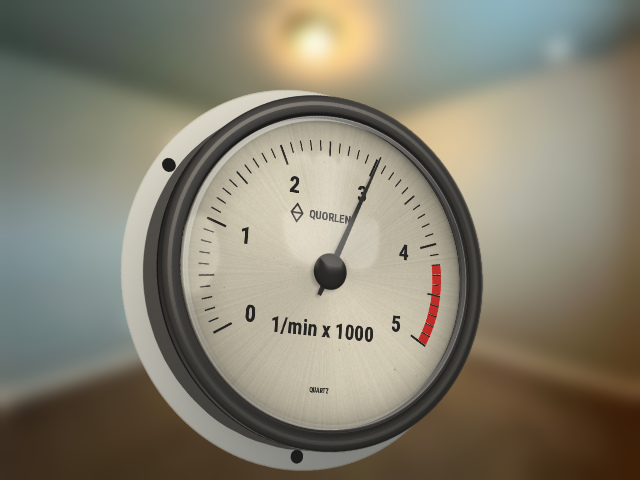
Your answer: **3000** rpm
